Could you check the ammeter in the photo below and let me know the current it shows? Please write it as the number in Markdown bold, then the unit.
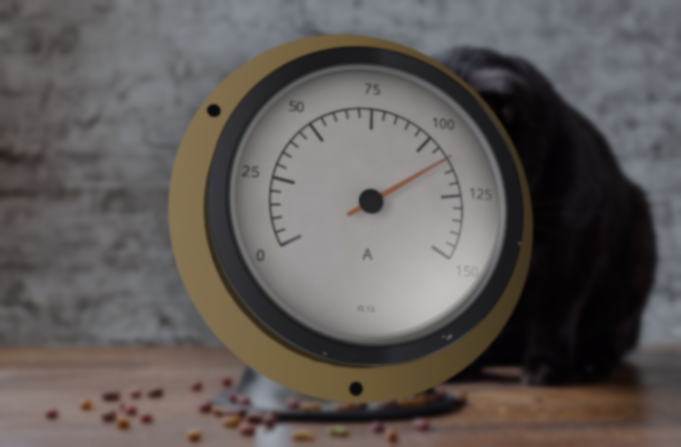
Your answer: **110** A
